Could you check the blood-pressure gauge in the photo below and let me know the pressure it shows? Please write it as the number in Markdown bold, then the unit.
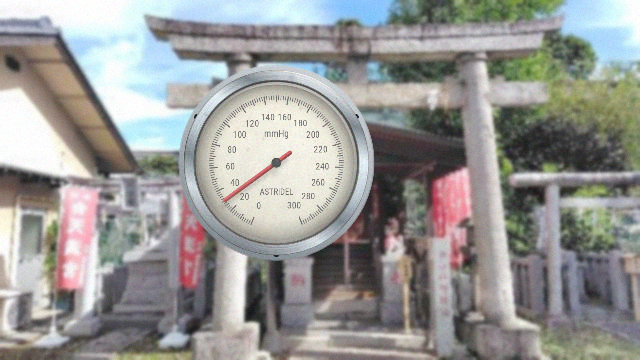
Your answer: **30** mmHg
